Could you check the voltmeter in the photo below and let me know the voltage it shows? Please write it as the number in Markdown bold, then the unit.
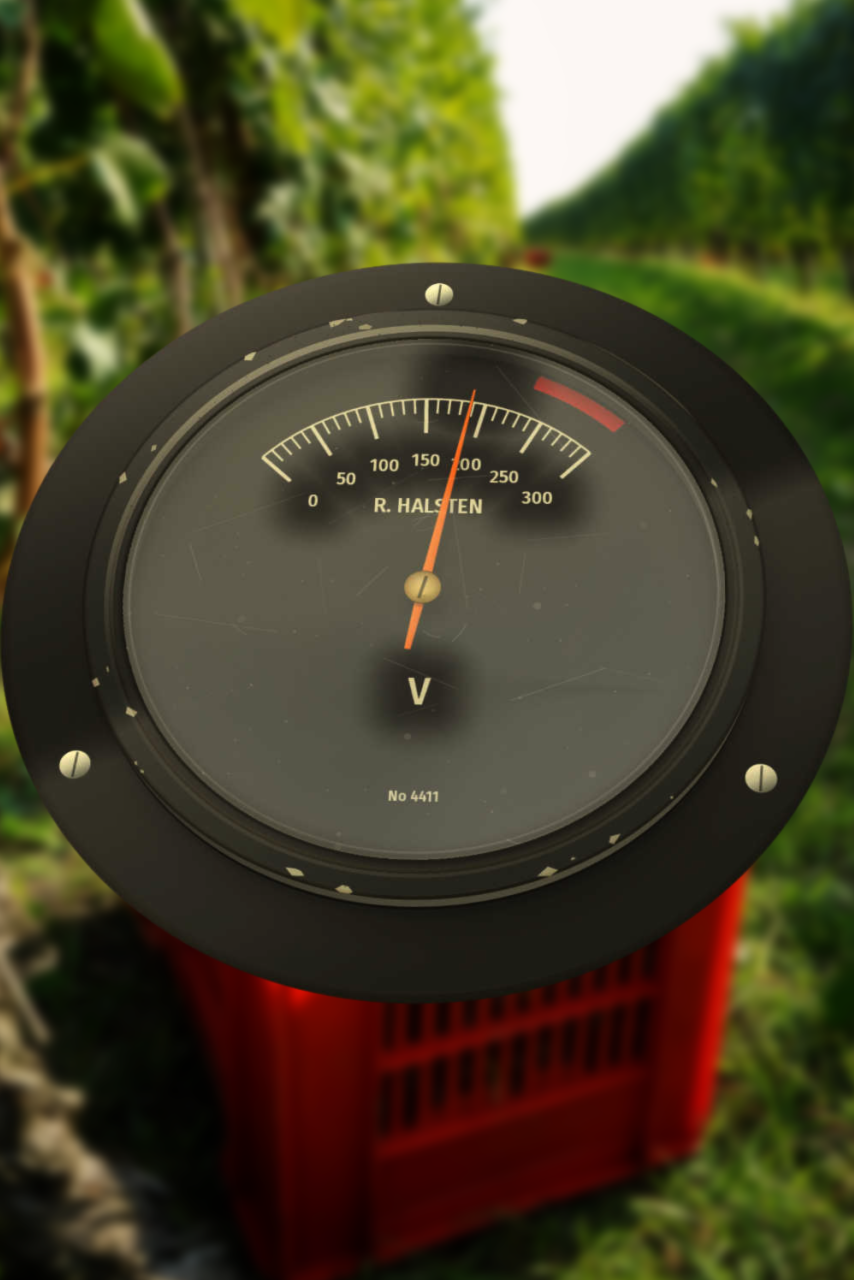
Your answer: **190** V
